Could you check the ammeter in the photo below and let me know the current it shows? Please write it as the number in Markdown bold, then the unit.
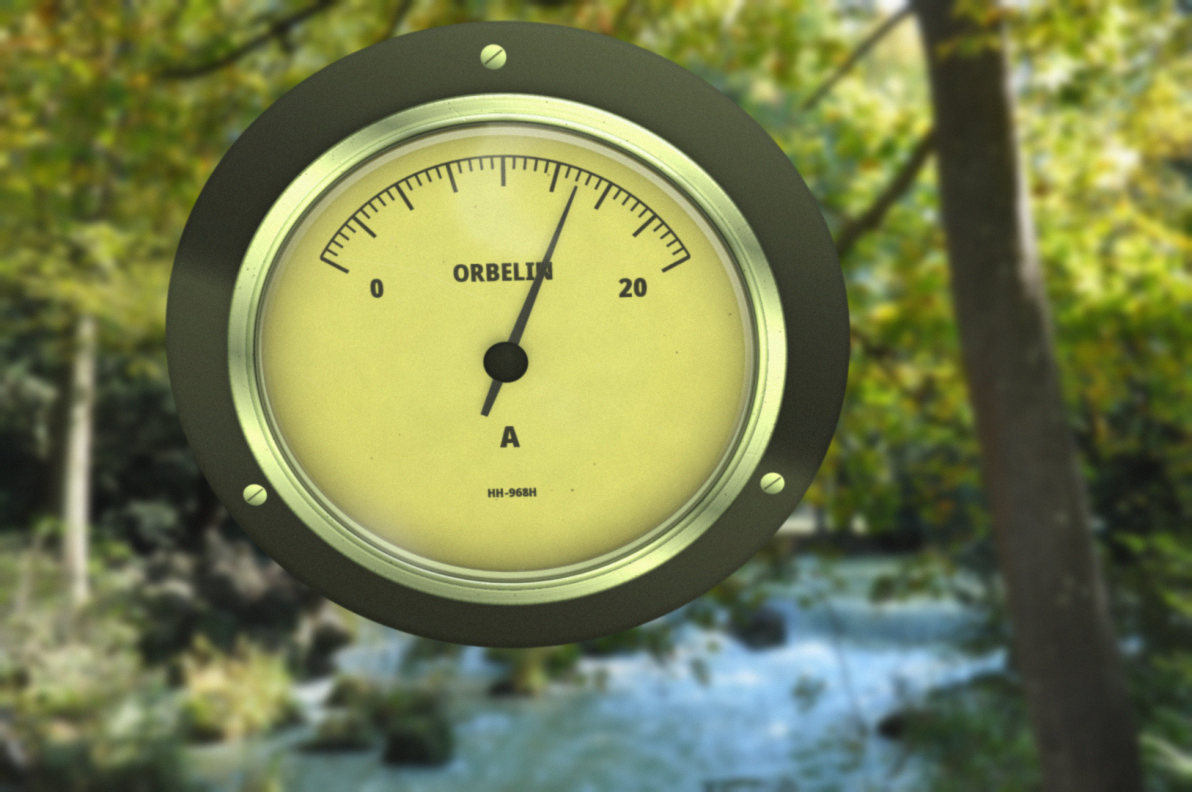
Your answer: **13.5** A
